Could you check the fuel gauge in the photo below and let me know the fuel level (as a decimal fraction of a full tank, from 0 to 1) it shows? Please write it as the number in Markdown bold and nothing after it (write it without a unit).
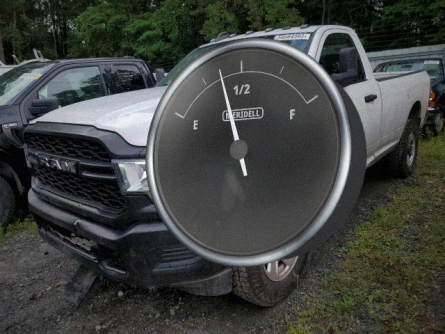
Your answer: **0.375**
